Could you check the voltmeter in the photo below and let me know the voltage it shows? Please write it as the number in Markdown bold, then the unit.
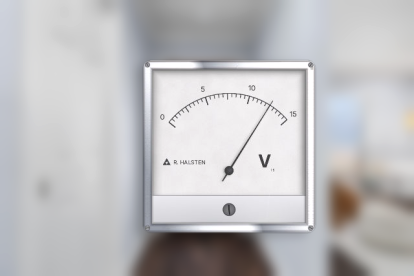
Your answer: **12.5** V
